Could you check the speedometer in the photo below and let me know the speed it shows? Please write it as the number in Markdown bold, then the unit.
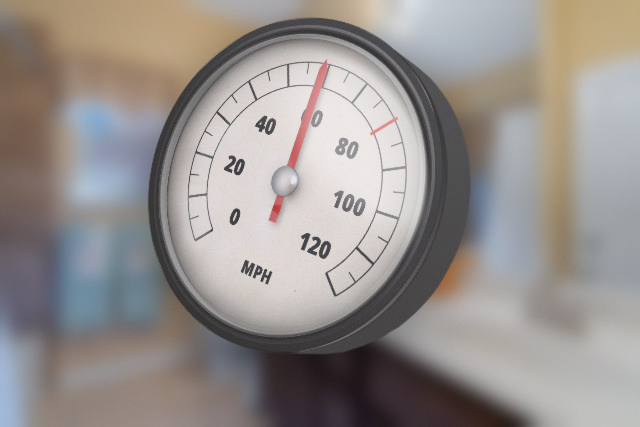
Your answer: **60** mph
